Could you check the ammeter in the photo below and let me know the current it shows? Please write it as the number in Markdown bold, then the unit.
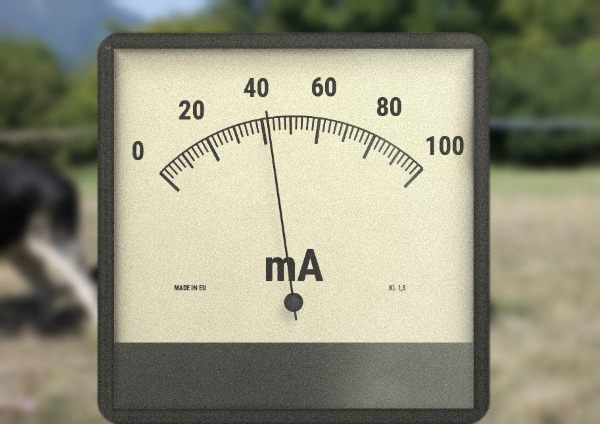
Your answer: **42** mA
